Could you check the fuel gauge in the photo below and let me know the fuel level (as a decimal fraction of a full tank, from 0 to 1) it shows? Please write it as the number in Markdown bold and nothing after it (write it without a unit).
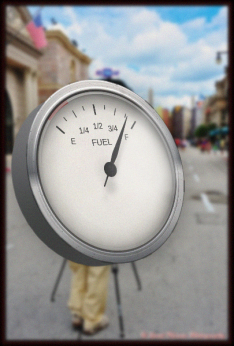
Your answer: **0.875**
